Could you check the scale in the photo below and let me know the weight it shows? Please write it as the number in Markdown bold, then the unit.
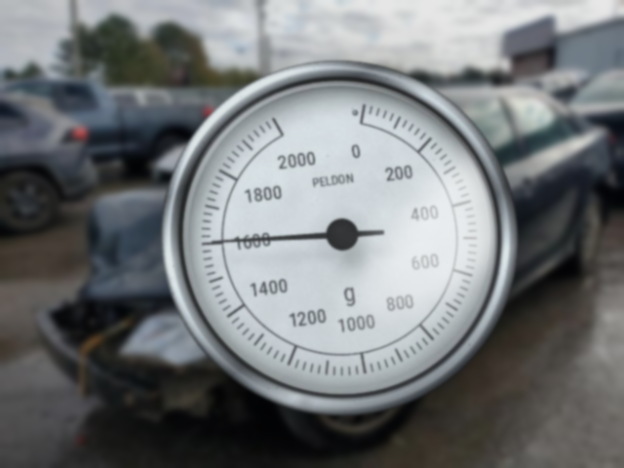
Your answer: **1600** g
